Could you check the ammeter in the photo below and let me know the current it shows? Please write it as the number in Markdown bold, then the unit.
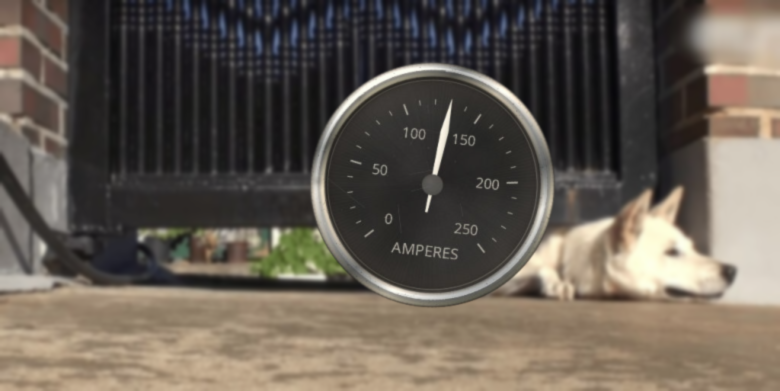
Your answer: **130** A
